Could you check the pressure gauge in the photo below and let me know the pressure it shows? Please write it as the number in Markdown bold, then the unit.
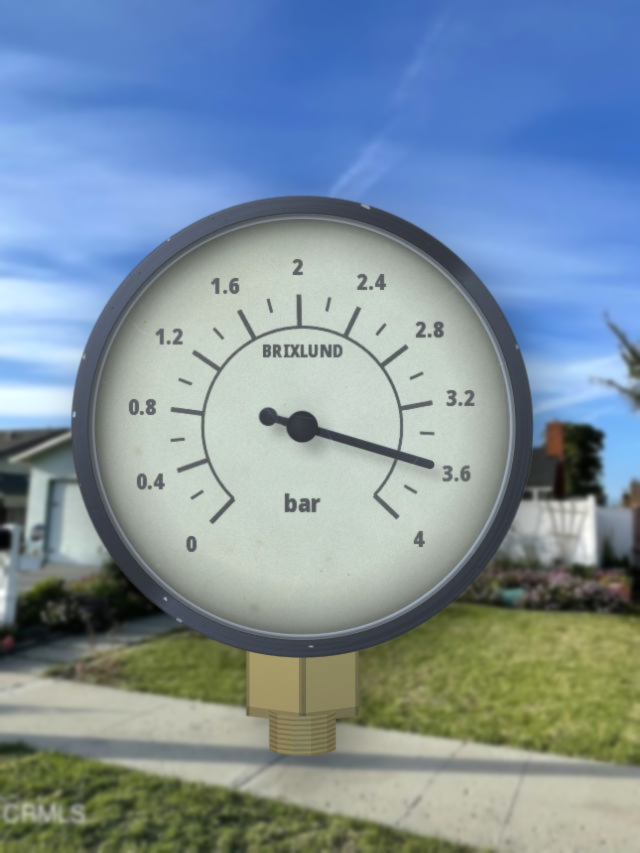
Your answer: **3.6** bar
